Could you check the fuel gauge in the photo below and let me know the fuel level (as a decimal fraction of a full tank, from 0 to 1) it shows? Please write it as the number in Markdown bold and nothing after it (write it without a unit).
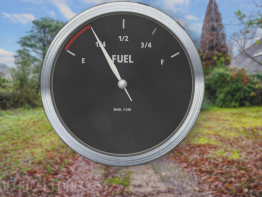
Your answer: **0.25**
